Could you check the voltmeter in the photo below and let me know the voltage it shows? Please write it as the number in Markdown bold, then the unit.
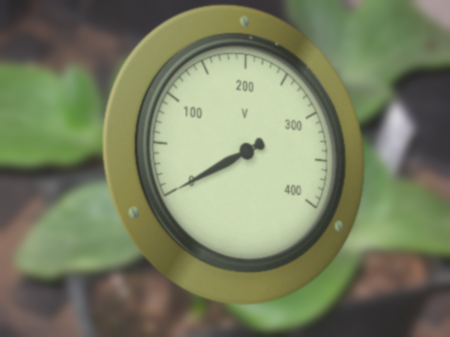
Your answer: **0** V
